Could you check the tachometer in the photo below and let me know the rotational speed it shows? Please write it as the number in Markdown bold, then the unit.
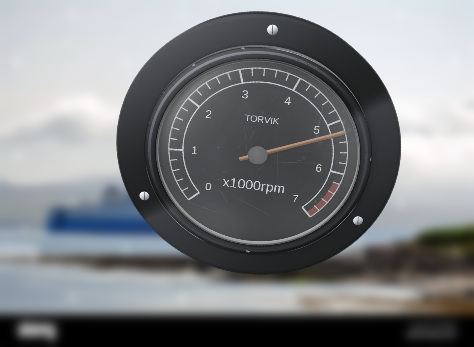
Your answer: **5200** rpm
